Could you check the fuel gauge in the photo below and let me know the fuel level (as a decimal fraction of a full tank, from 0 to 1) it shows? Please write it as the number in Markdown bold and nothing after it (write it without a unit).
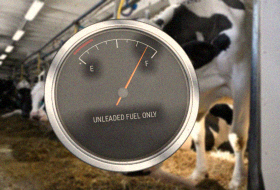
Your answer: **0.875**
